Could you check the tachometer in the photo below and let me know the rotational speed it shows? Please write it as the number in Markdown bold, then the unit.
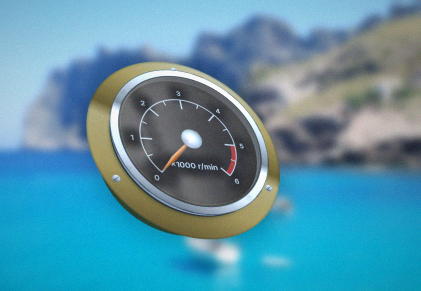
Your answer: **0** rpm
